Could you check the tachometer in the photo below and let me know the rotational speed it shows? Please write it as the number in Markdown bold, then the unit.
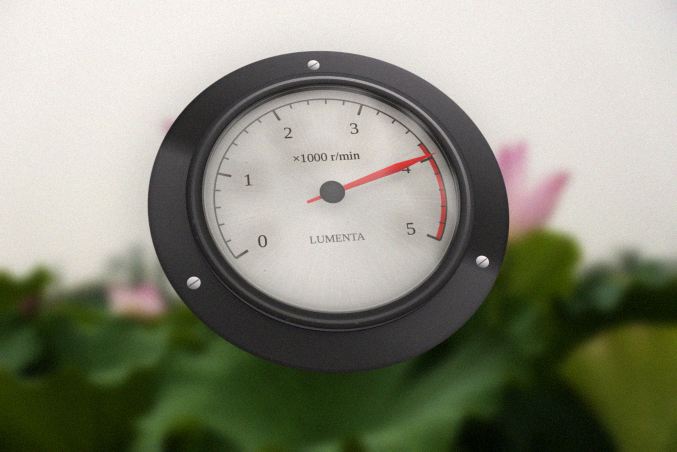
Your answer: **4000** rpm
